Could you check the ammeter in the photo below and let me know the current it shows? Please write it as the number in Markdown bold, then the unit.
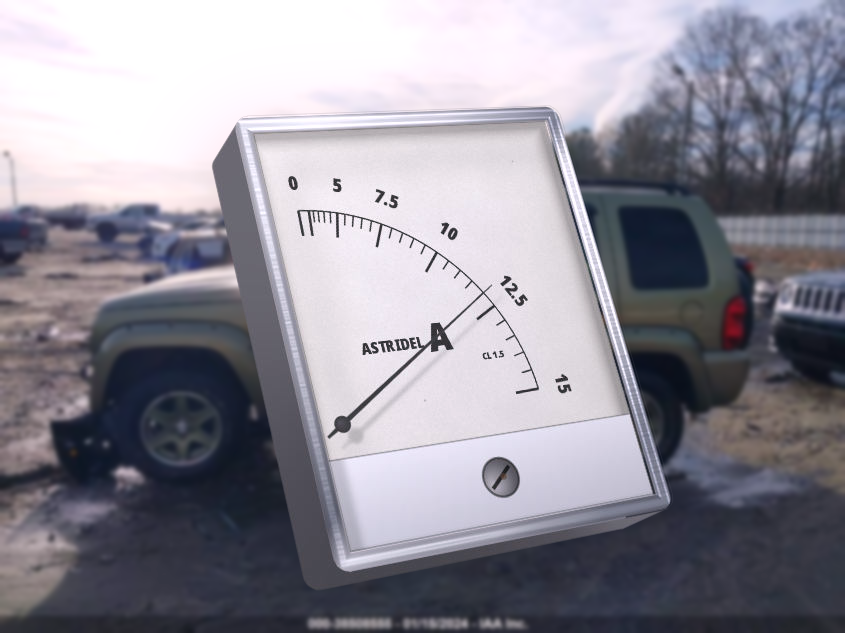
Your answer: **12** A
